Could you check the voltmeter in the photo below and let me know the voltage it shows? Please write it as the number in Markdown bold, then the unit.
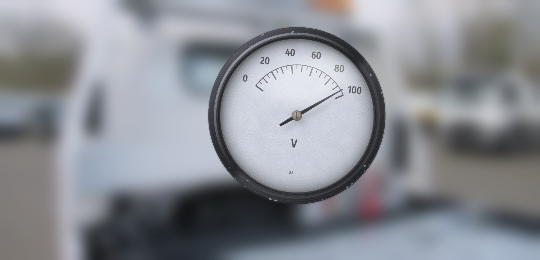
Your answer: **95** V
